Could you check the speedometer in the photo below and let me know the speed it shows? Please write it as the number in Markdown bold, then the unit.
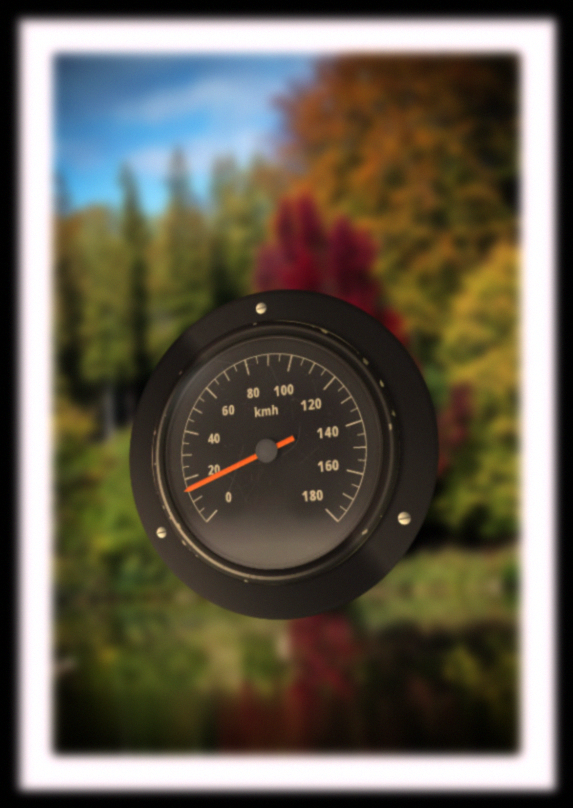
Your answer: **15** km/h
